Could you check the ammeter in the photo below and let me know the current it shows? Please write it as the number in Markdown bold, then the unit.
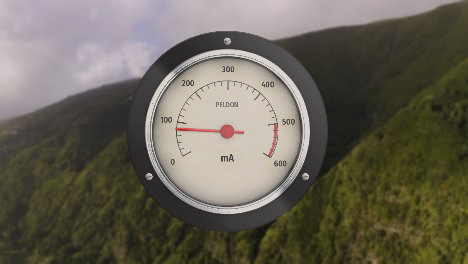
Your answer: **80** mA
